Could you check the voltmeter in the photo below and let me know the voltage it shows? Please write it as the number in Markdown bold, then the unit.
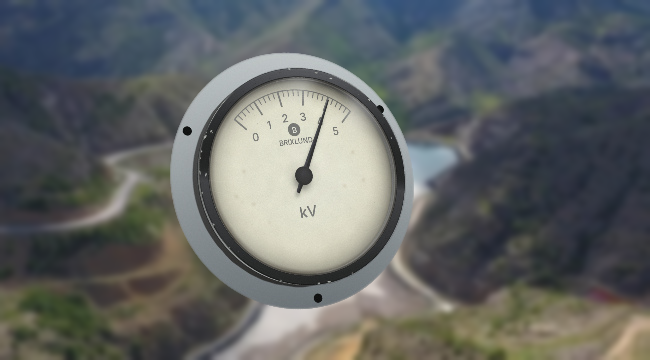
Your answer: **4** kV
